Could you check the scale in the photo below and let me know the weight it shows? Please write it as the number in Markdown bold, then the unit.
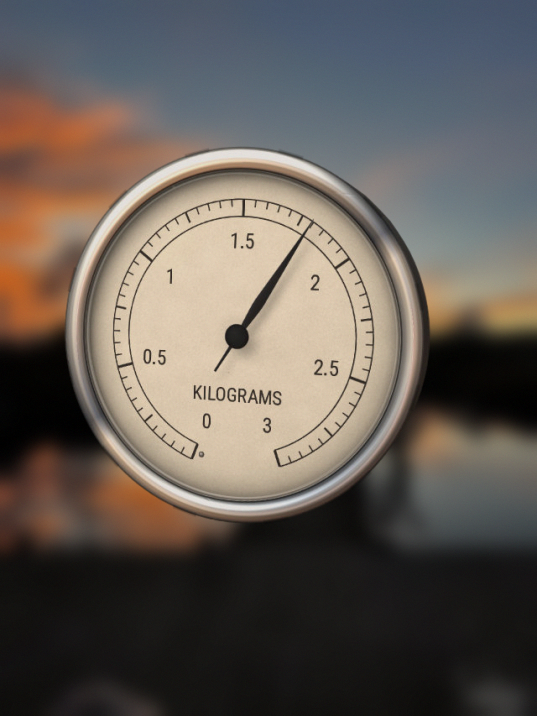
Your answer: **1.8** kg
